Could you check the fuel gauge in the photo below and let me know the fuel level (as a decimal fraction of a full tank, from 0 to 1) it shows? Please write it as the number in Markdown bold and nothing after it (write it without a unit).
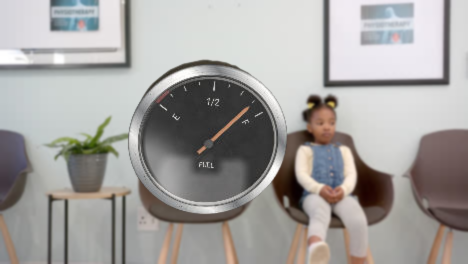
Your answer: **0.875**
